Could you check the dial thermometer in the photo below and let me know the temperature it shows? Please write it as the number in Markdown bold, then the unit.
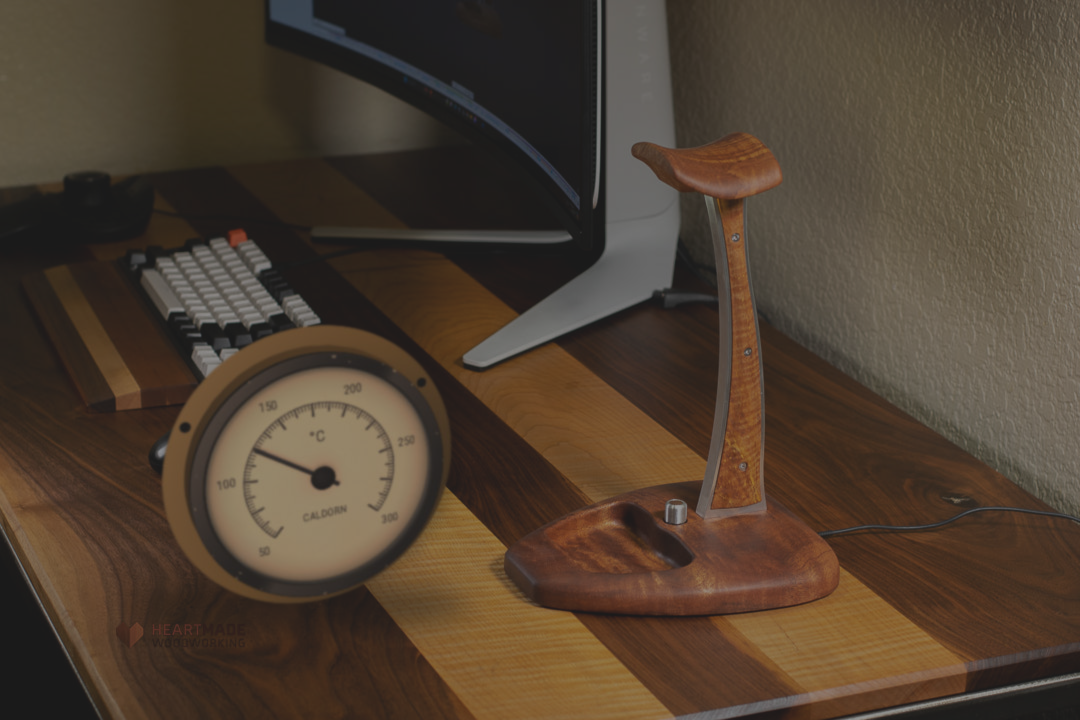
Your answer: **125** °C
